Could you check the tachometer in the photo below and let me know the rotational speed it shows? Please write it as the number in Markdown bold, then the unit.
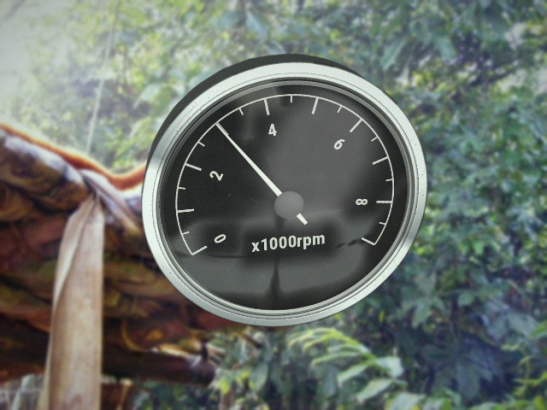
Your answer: **3000** rpm
